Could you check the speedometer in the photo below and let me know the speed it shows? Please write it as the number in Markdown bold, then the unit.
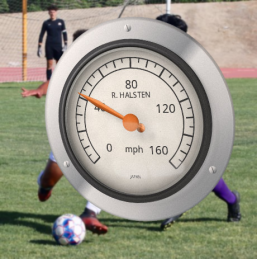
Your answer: **42.5** mph
